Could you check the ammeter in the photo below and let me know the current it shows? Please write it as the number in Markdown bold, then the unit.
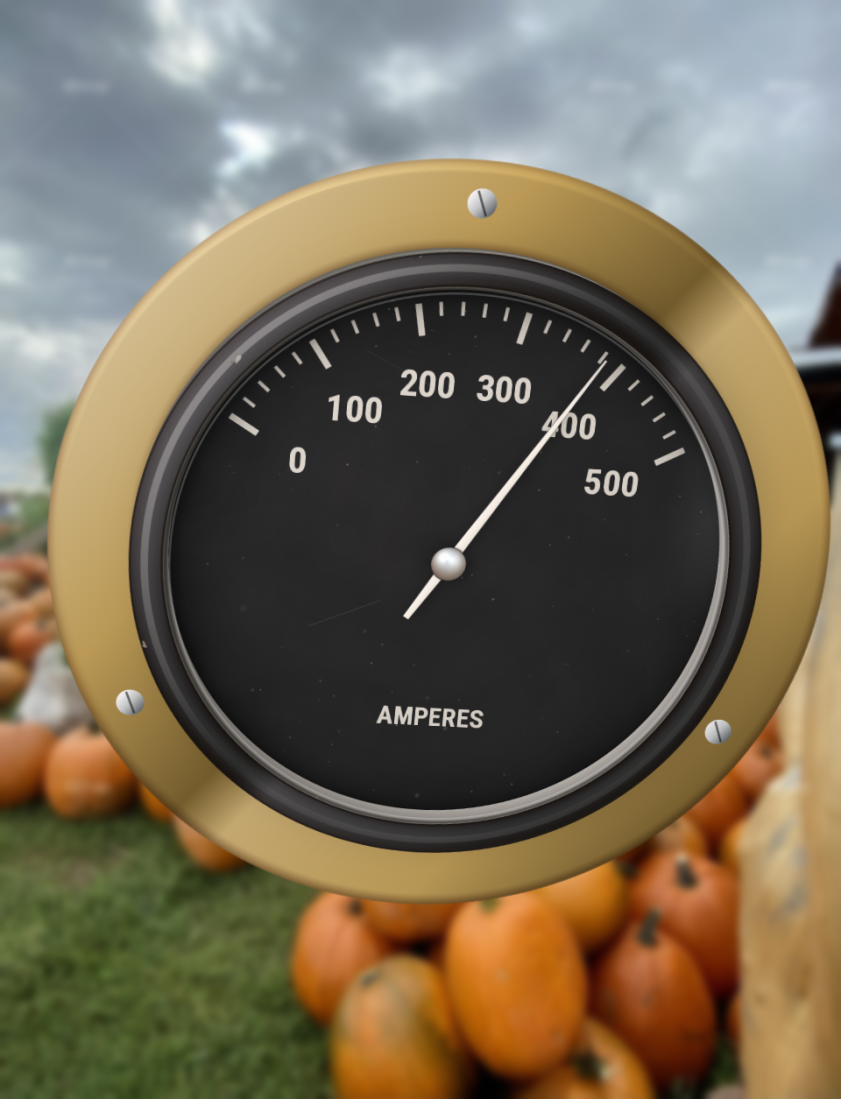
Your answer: **380** A
